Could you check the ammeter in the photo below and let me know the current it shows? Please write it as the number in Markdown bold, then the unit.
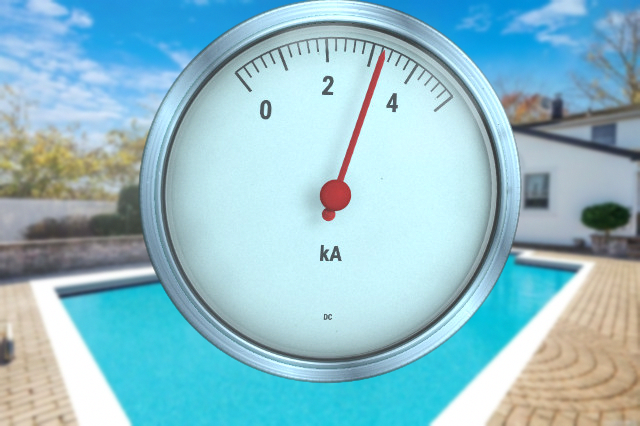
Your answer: **3.2** kA
